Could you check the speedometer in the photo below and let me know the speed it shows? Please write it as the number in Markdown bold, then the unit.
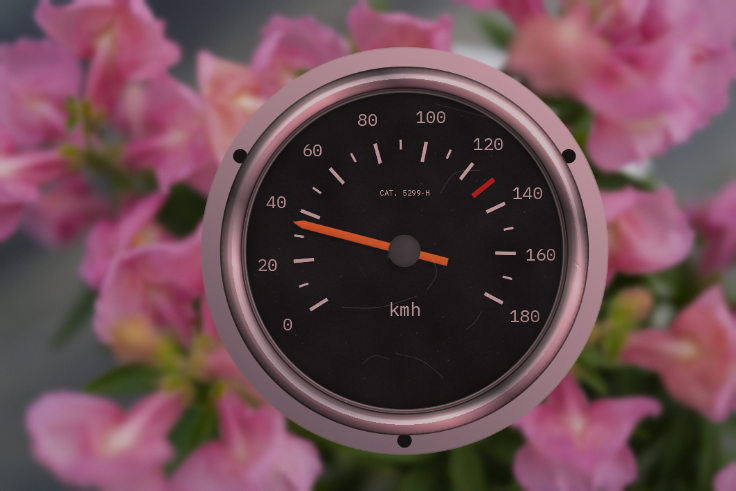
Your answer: **35** km/h
